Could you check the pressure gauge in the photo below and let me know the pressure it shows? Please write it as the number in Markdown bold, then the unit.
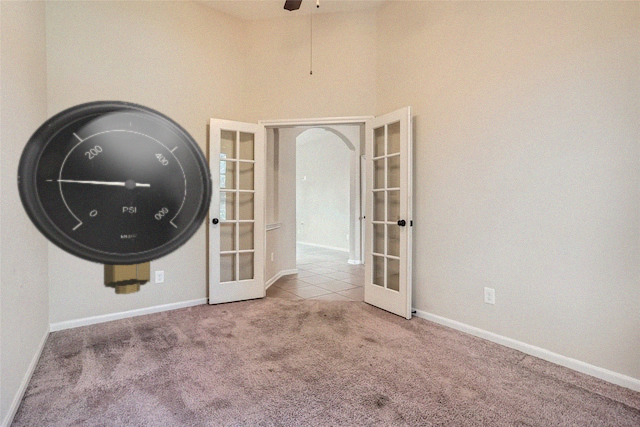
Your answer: **100** psi
